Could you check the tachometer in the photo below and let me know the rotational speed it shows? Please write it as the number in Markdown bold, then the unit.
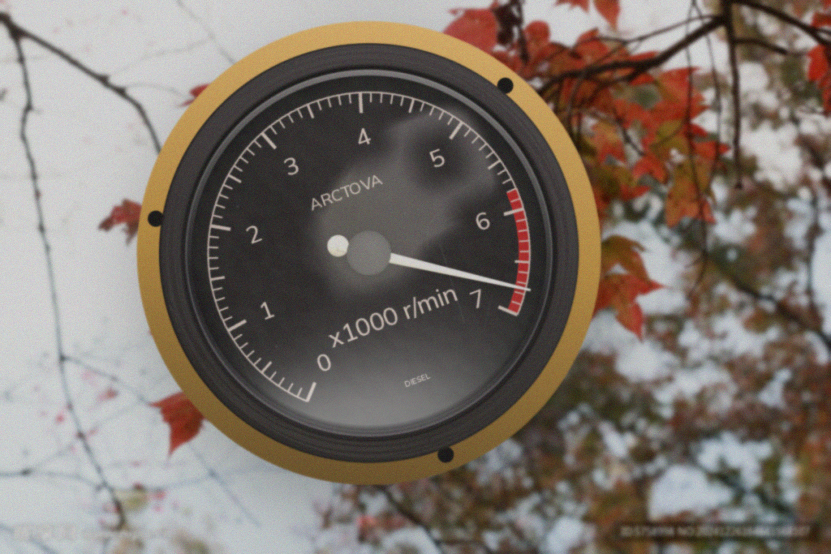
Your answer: **6750** rpm
